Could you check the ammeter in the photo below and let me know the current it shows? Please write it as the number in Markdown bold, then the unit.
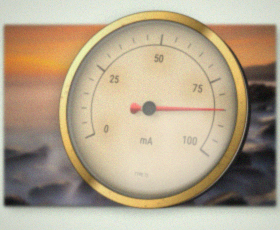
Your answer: **85** mA
